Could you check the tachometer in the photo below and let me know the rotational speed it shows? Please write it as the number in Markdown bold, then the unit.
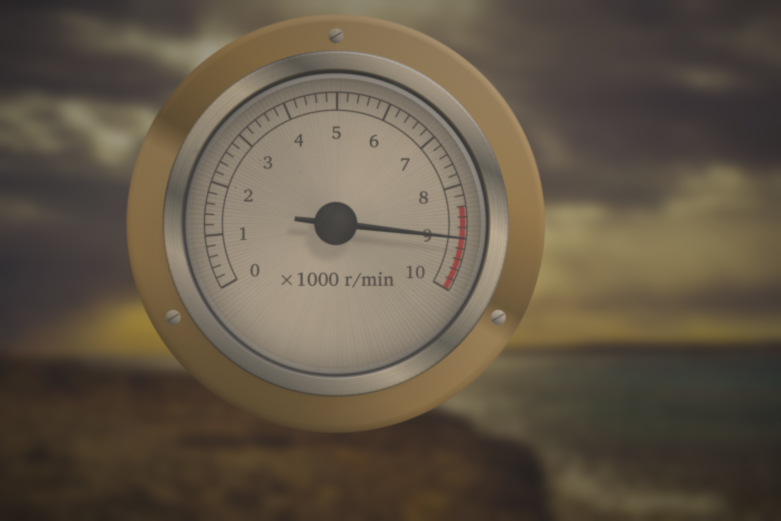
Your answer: **9000** rpm
